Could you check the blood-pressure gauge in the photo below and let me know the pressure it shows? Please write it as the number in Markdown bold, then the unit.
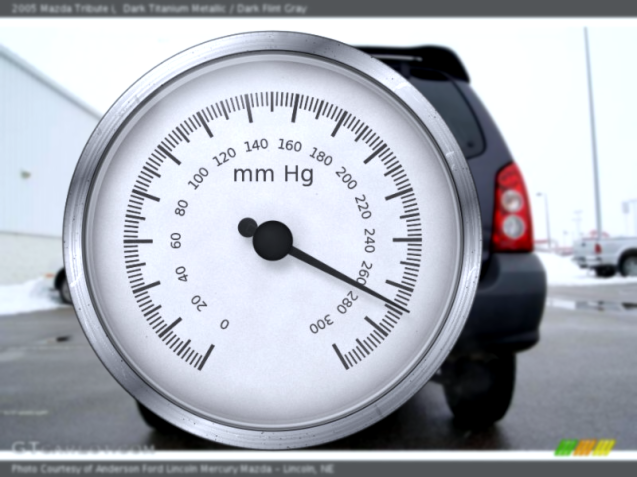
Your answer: **268** mmHg
